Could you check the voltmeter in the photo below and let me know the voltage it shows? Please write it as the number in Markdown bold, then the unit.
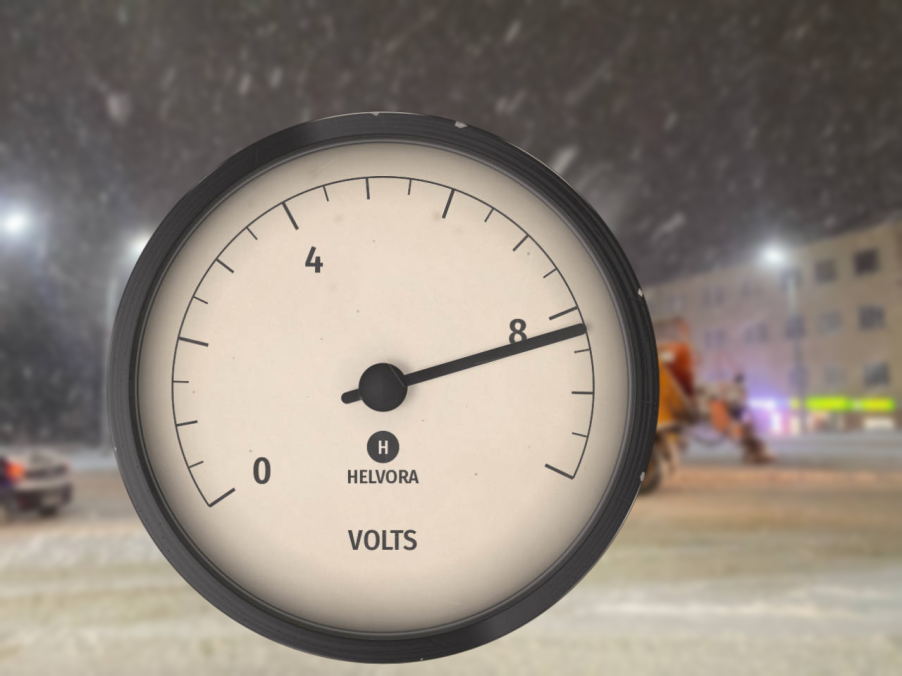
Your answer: **8.25** V
